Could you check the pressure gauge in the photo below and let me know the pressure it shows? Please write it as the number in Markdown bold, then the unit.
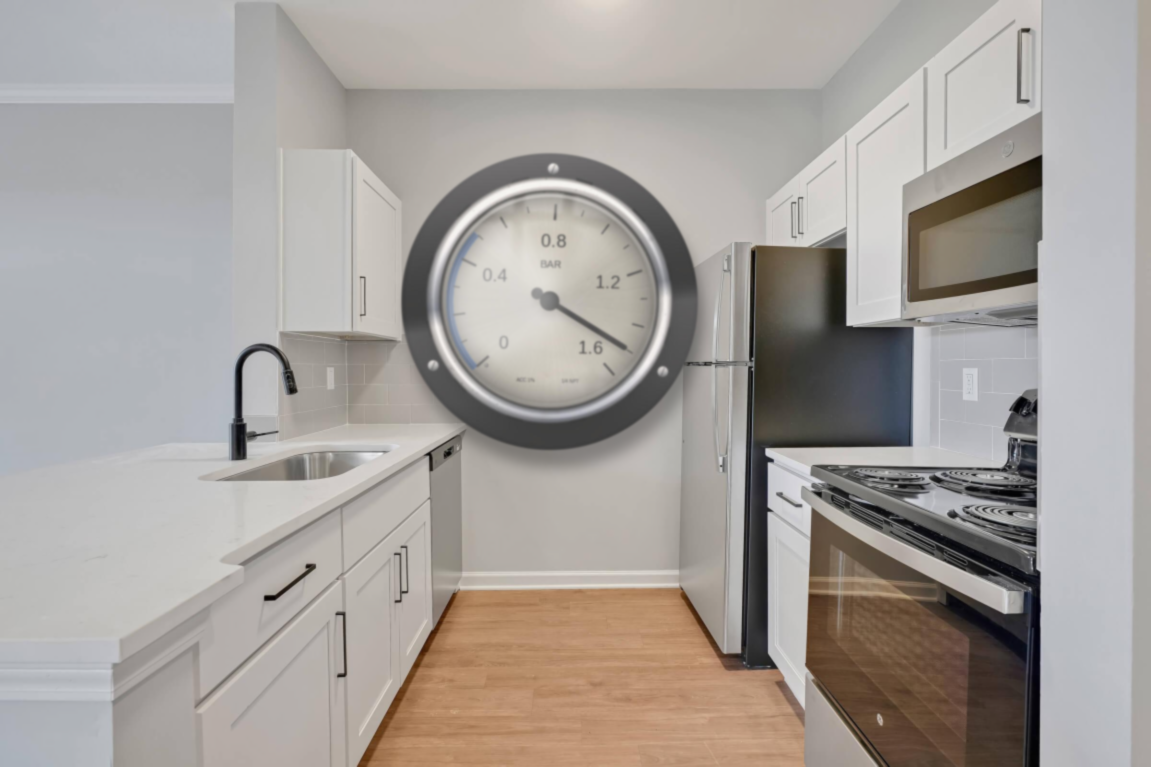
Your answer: **1.5** bar
